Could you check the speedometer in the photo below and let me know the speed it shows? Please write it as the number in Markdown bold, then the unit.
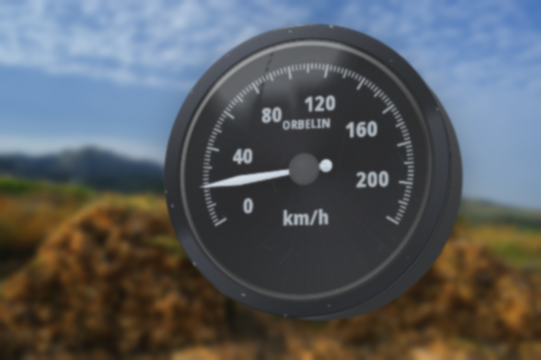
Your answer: **20** km/h
